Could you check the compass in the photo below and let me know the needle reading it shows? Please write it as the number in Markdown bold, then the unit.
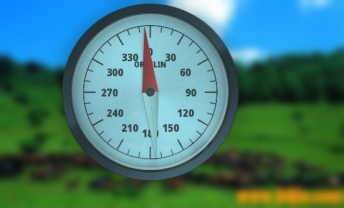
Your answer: **355** °
